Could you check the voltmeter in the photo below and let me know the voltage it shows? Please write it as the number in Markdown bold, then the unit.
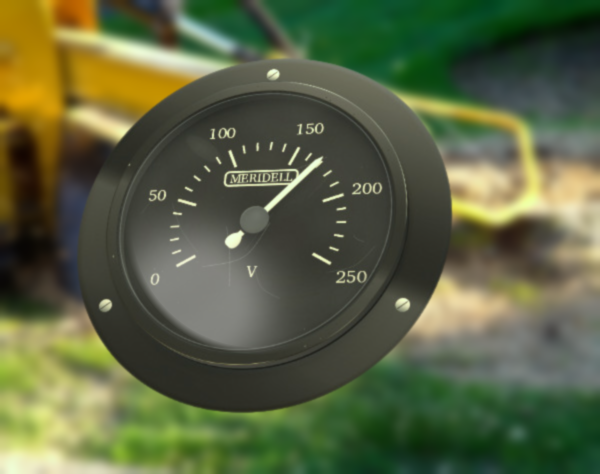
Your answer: **170** V
